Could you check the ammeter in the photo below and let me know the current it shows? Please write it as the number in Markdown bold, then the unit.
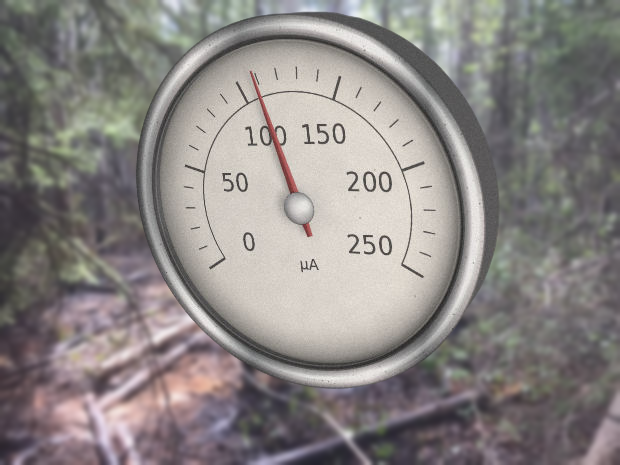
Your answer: **110** µA
